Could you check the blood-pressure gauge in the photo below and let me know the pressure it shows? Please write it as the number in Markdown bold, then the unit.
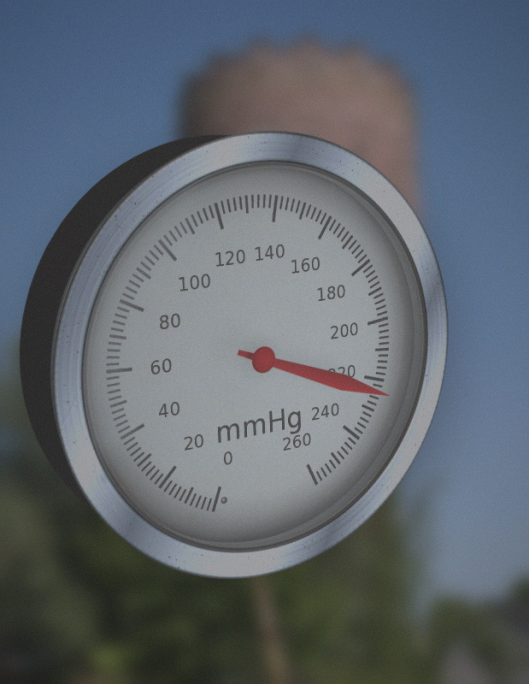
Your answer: **224** mmHg
